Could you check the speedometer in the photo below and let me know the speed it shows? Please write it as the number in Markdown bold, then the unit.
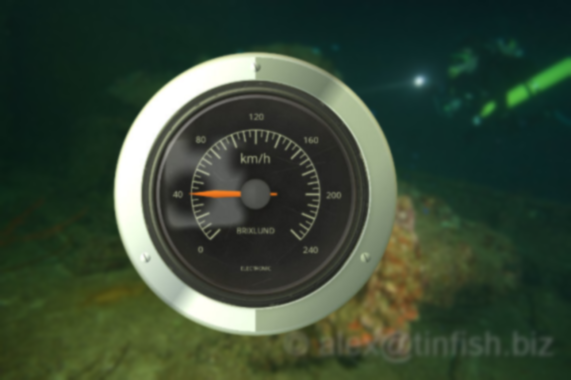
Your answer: **40** km/h
